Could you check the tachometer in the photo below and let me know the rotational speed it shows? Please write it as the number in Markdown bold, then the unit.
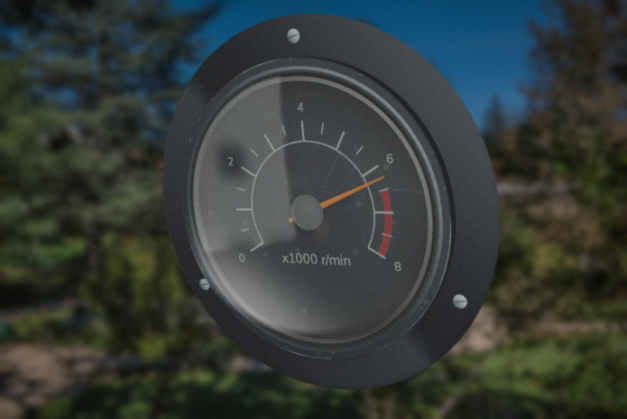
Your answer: **6250** rpm
